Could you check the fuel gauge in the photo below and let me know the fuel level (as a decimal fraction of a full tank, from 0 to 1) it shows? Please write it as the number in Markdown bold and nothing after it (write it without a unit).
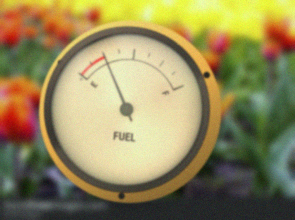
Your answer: **0.25**
